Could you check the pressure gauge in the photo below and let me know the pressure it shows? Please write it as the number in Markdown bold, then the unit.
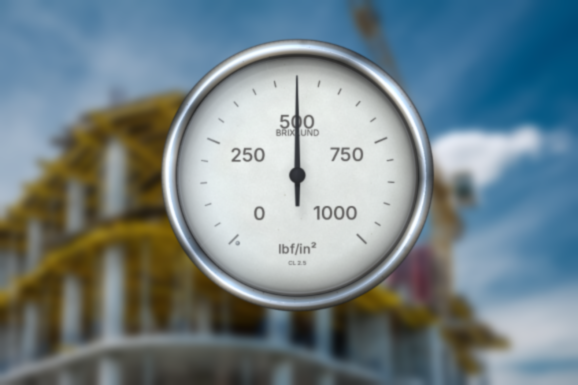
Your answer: **500** psi
